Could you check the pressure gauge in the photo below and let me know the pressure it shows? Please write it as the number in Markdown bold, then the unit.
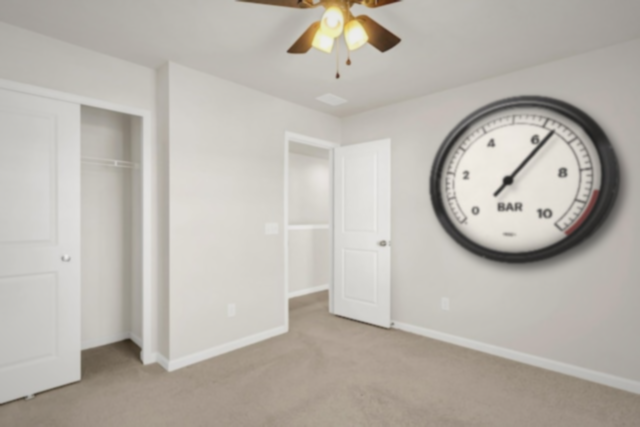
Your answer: **6.4** bar
